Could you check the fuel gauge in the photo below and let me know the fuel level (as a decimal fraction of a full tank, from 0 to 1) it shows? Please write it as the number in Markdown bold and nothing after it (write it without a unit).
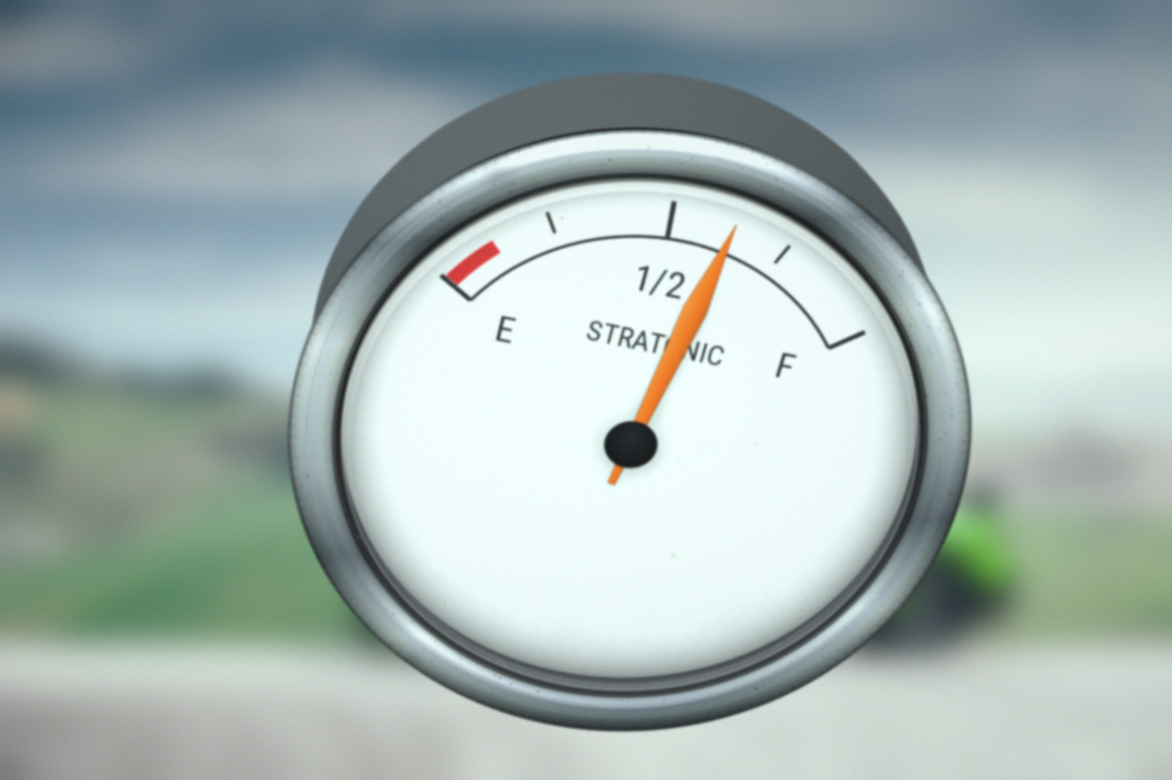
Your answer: **0.625**
